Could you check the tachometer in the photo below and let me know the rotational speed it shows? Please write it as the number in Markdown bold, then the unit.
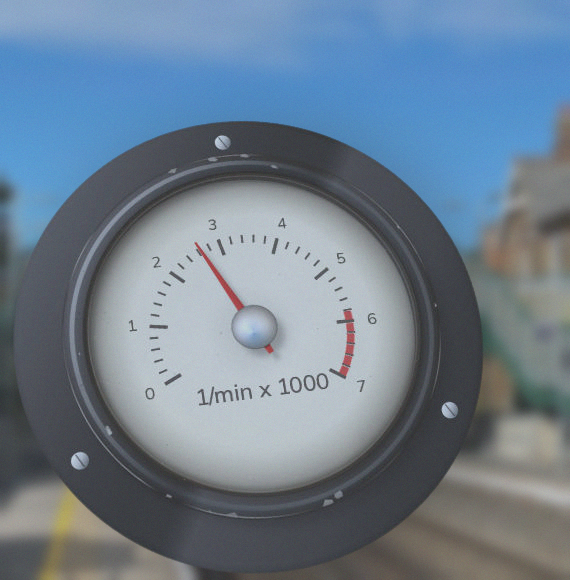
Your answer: **2600** rpm
